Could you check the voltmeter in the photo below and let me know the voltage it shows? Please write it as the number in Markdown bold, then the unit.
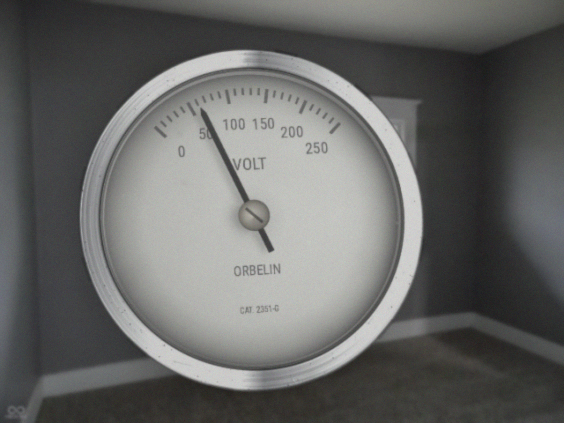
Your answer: **60** V
